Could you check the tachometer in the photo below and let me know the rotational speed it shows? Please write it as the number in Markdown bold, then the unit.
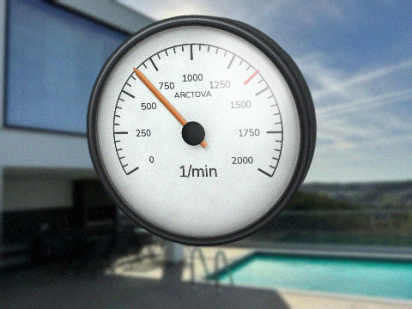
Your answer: **650** rpm
